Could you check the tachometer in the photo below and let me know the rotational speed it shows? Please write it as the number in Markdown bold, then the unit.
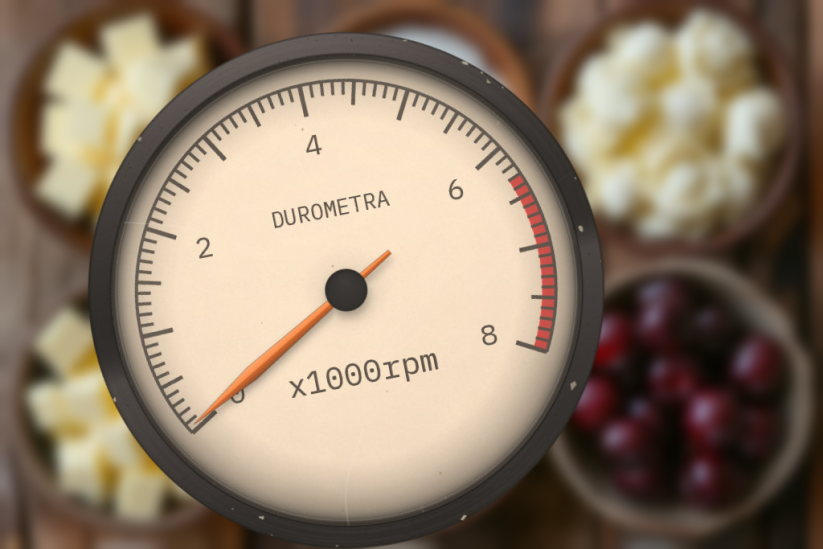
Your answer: **50** rpm
